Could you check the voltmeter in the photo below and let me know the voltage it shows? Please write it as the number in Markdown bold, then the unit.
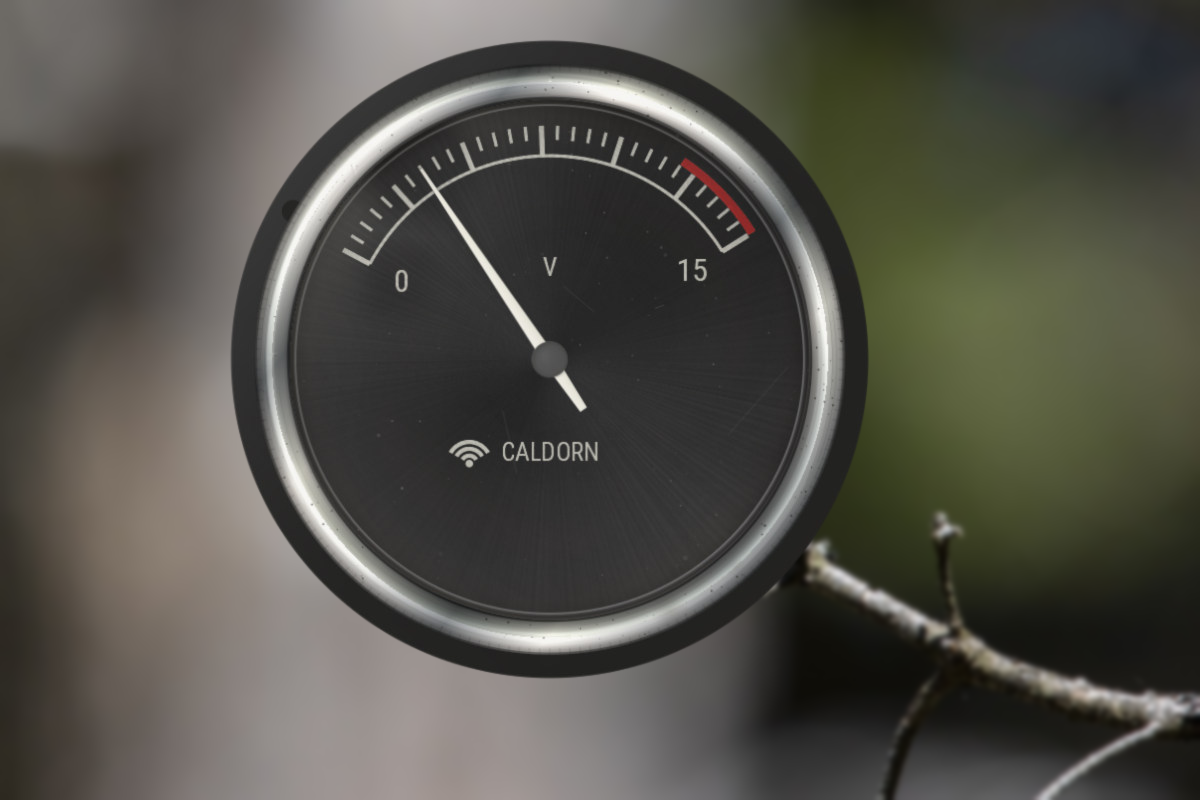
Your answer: **3.5** V
